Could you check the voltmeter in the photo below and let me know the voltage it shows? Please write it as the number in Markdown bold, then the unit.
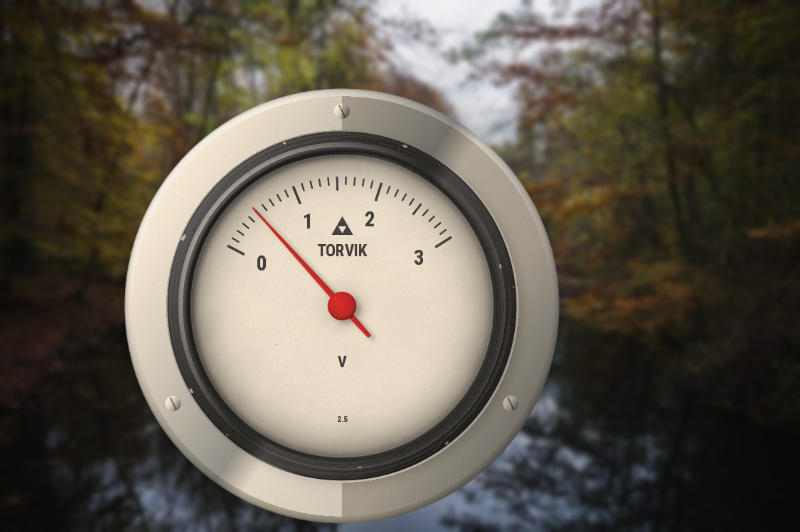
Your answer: **0.5** V
